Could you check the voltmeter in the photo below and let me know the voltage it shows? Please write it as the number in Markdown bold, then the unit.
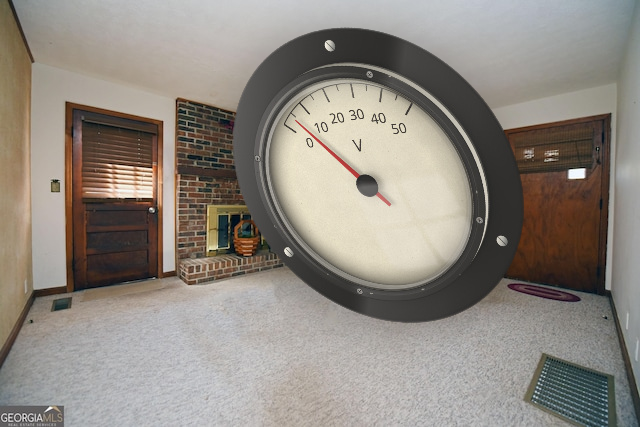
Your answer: **5** V
